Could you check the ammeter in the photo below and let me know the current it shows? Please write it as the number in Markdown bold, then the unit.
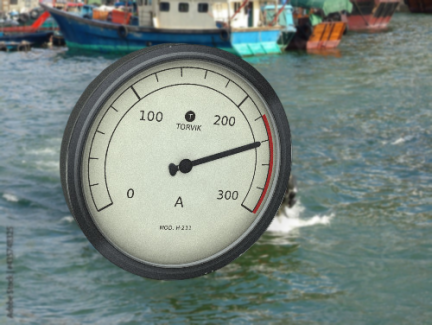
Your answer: **240** A
